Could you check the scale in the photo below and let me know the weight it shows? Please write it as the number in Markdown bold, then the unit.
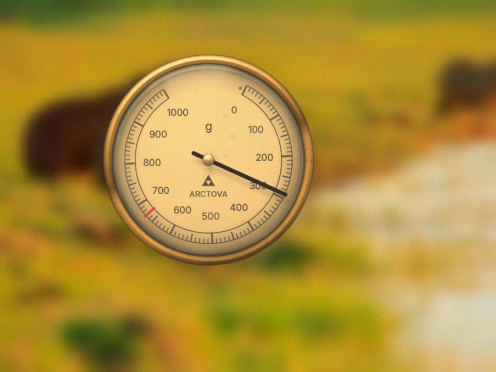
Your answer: **290** g
